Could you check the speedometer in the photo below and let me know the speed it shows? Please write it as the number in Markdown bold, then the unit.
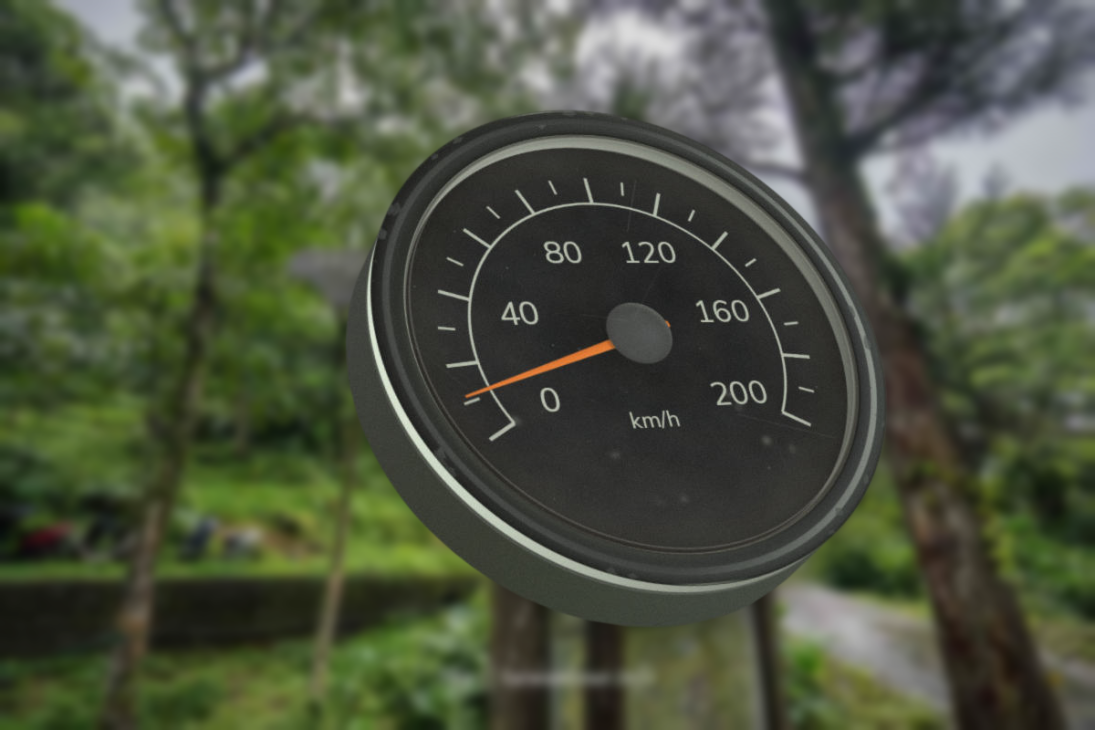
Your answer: **10** km/h
